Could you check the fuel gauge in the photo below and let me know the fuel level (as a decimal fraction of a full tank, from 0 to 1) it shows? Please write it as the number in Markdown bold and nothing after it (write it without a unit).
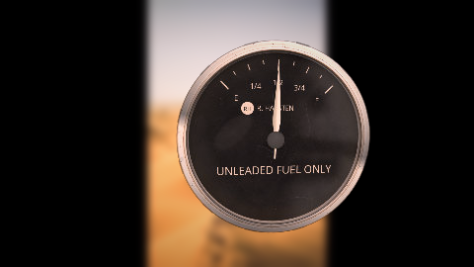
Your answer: **0.5**
